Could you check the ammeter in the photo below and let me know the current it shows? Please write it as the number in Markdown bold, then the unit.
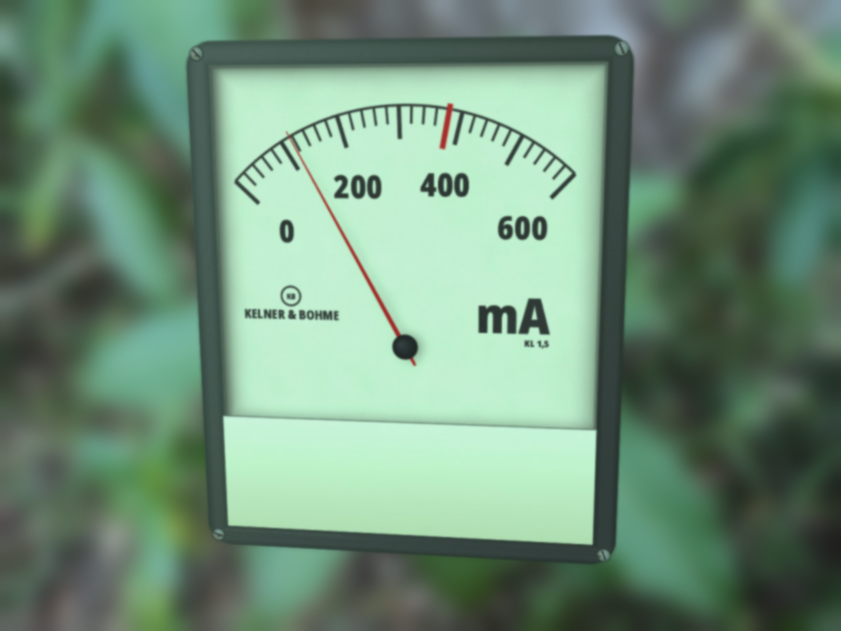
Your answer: **120** mA
